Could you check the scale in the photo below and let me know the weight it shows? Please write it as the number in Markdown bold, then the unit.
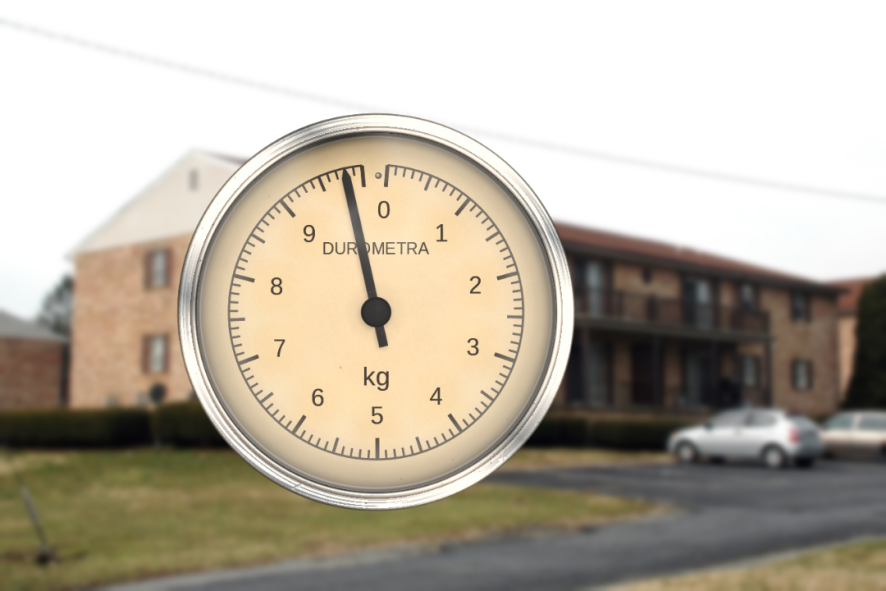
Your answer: **9.8** kg
